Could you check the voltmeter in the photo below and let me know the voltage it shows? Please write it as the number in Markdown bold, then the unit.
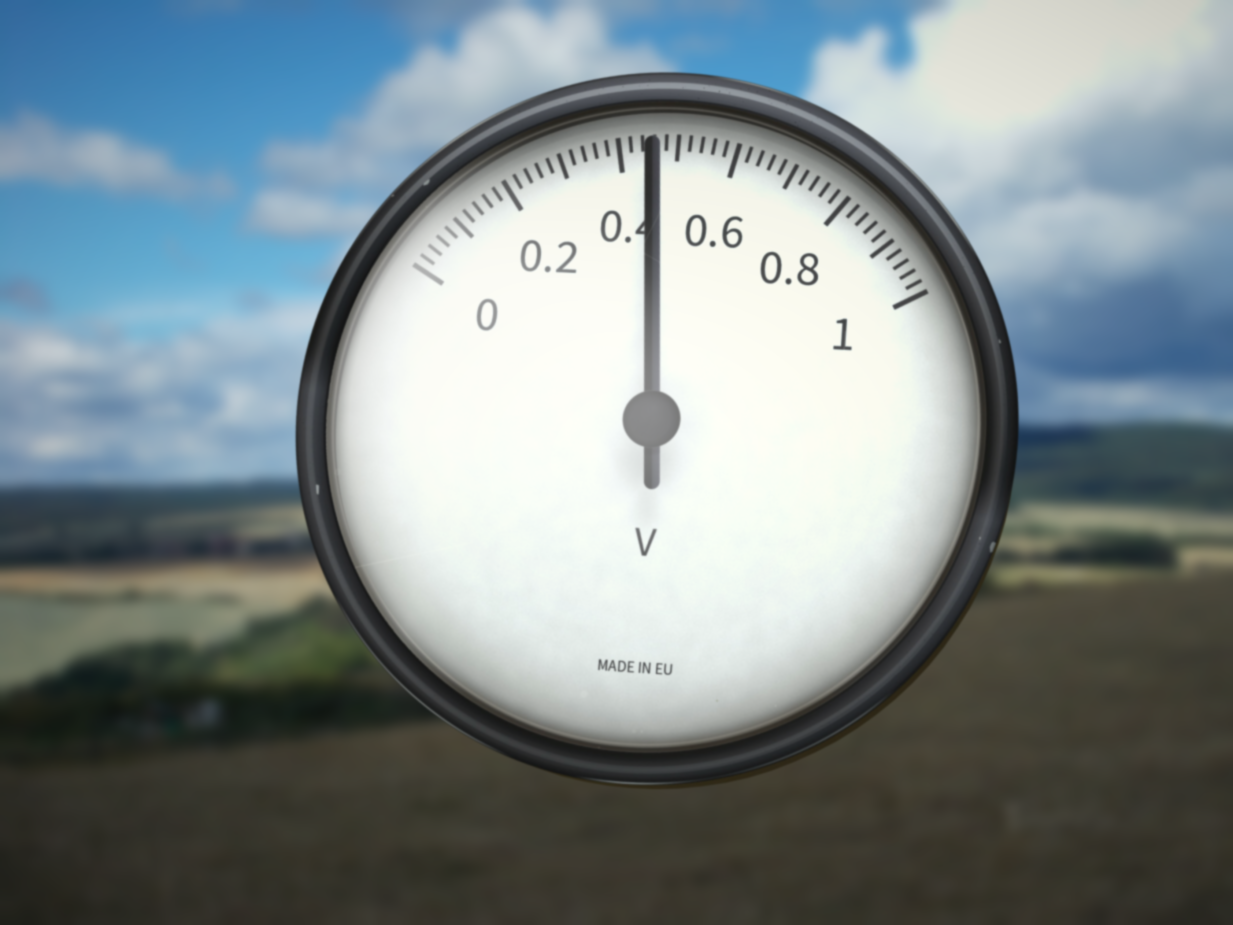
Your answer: **0.46** V
